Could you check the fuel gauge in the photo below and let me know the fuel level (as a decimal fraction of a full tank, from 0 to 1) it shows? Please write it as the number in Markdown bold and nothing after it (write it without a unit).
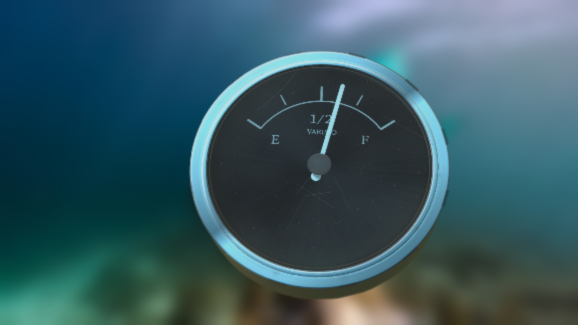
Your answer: **0.625**
